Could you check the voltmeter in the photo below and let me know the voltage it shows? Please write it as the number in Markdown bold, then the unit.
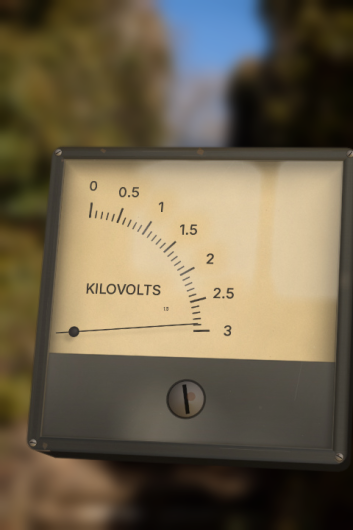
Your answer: **2.9** kV
